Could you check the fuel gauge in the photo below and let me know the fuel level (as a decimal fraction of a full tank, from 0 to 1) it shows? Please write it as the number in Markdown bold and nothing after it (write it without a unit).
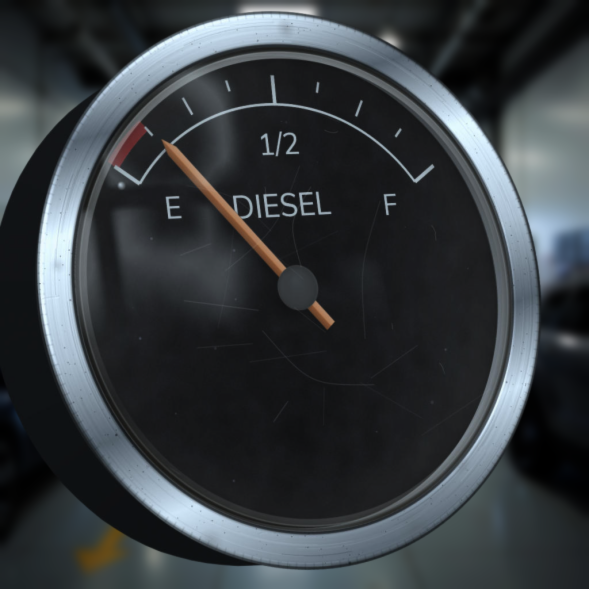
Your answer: **0.125**
